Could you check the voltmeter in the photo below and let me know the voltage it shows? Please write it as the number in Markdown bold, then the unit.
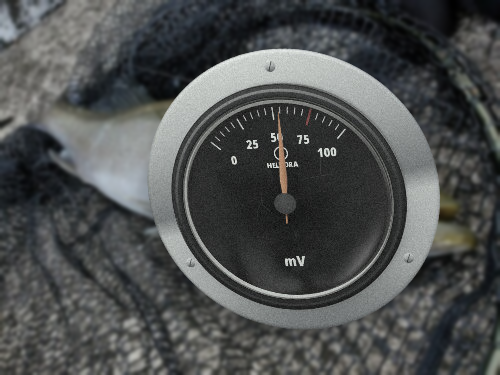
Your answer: **55** mV
